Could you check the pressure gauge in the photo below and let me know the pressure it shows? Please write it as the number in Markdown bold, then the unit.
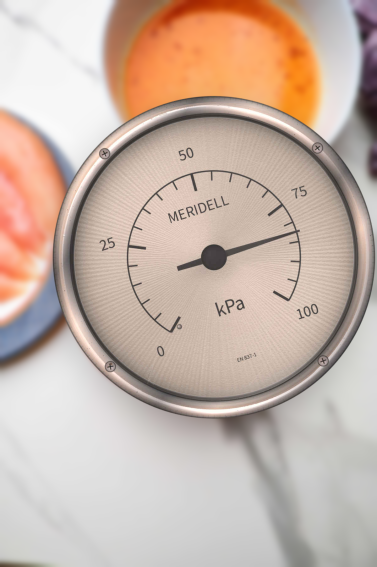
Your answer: **82.5** kPa
